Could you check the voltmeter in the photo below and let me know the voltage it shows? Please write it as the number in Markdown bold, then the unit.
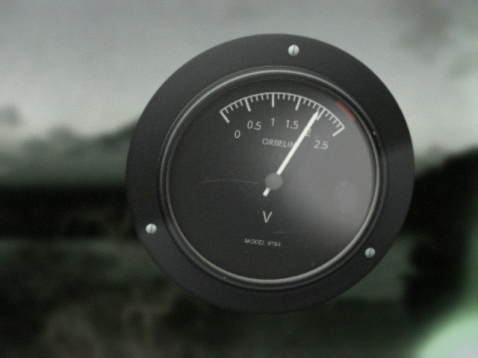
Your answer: **1.9** V
